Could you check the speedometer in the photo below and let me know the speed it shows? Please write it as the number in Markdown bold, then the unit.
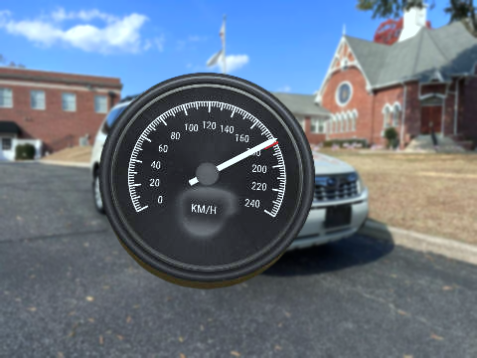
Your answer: **180** km/h
